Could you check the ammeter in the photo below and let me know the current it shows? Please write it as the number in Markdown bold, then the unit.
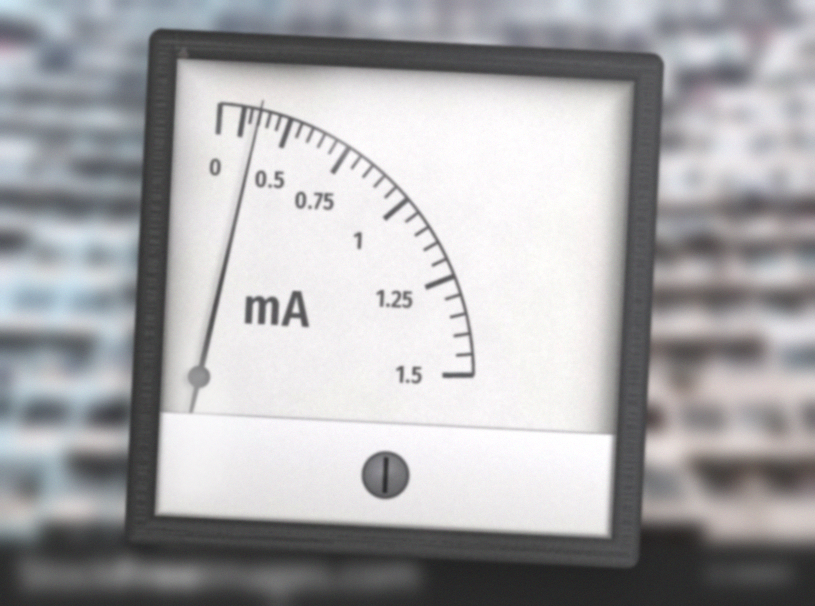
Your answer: **0.35** mA
